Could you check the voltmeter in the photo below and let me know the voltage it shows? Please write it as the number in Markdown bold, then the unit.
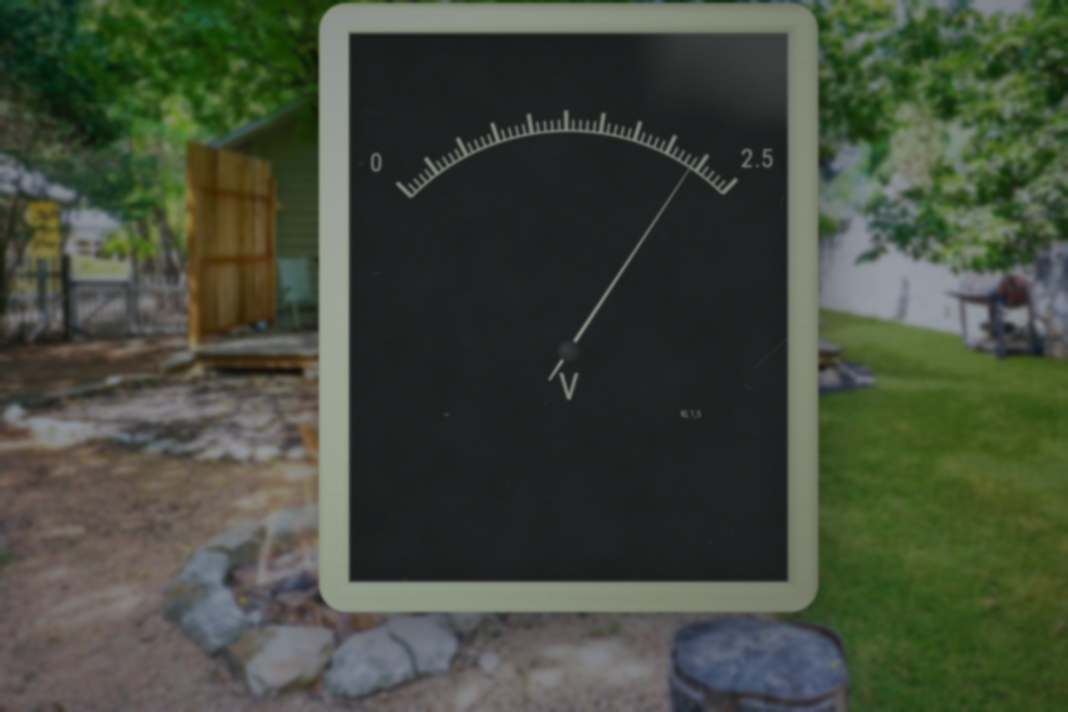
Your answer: **2.2** V
